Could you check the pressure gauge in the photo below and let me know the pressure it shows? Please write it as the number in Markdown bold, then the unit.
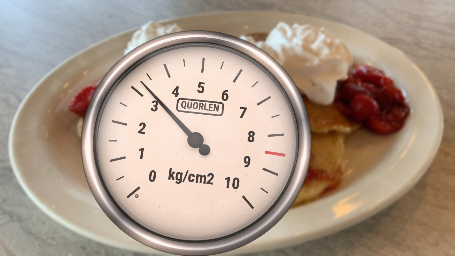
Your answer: **3.25** kg/cm²
